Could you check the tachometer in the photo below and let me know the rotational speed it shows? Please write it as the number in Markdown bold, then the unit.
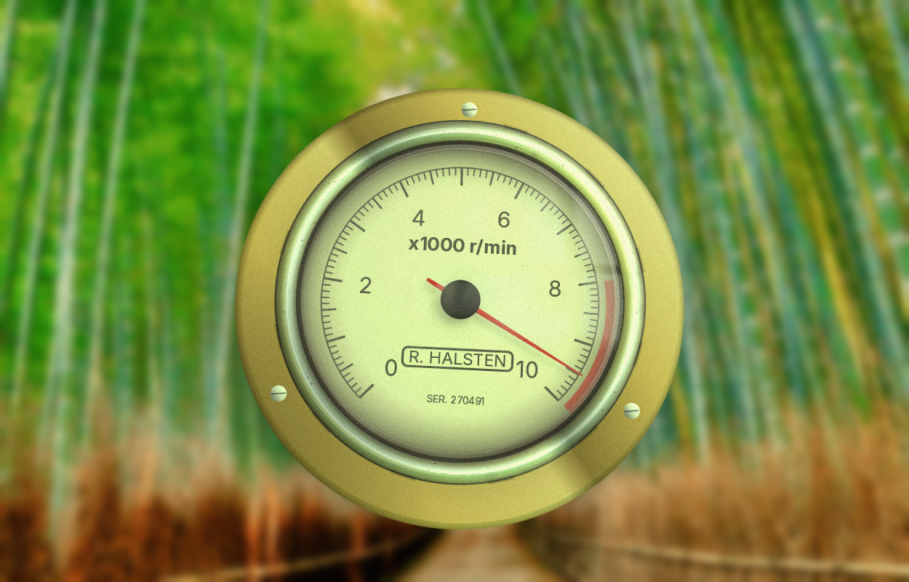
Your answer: **9500** rpm
